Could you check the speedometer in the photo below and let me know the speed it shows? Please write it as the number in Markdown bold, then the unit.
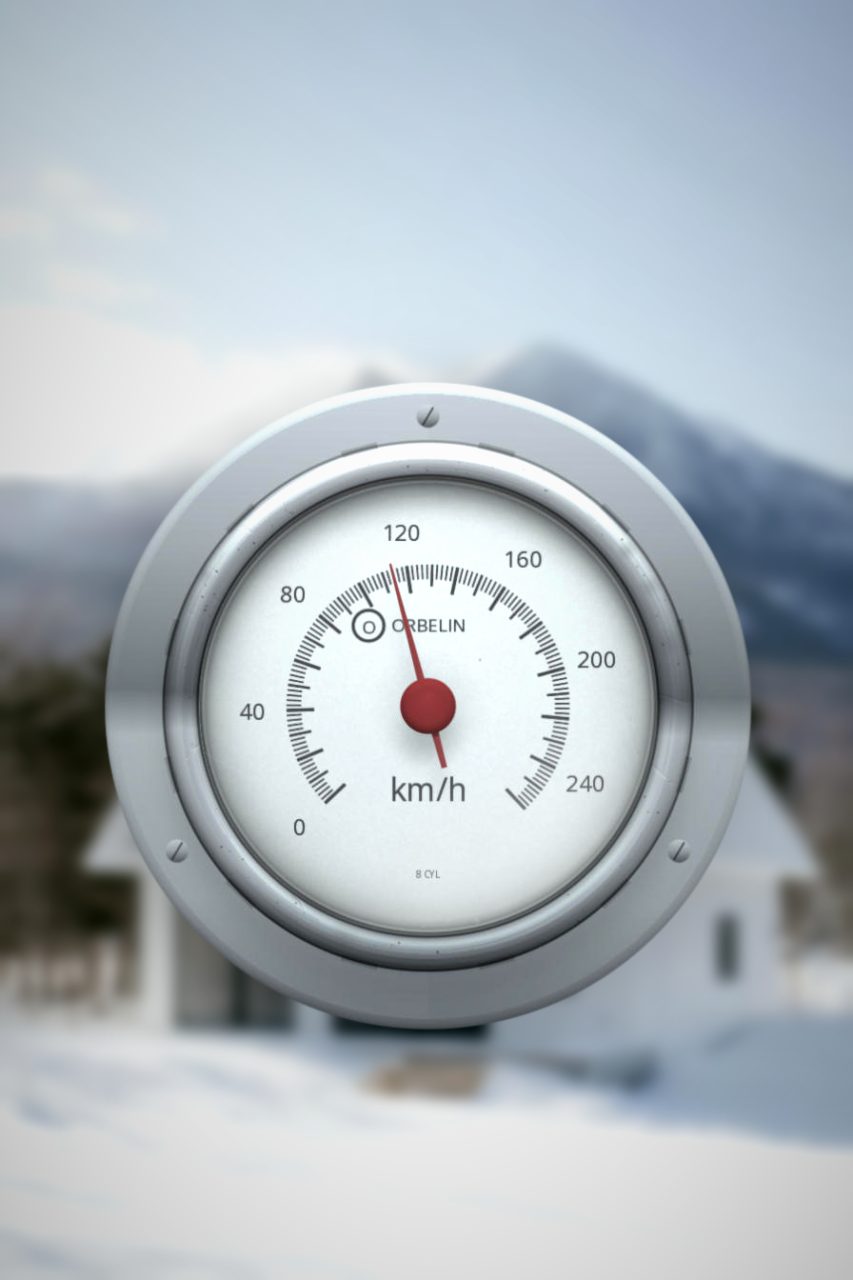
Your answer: **114** km/h
